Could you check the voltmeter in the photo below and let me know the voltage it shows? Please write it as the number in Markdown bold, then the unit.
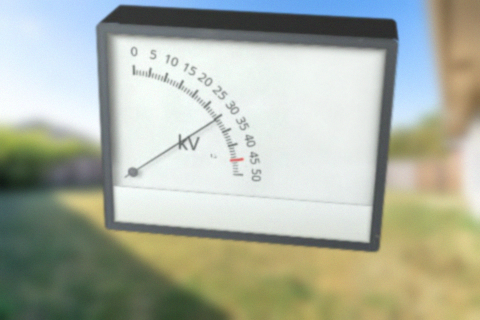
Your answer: **30** kV
